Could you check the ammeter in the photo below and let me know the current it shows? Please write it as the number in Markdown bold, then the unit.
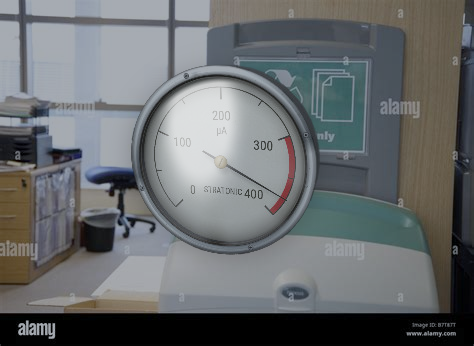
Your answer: **375** µA
